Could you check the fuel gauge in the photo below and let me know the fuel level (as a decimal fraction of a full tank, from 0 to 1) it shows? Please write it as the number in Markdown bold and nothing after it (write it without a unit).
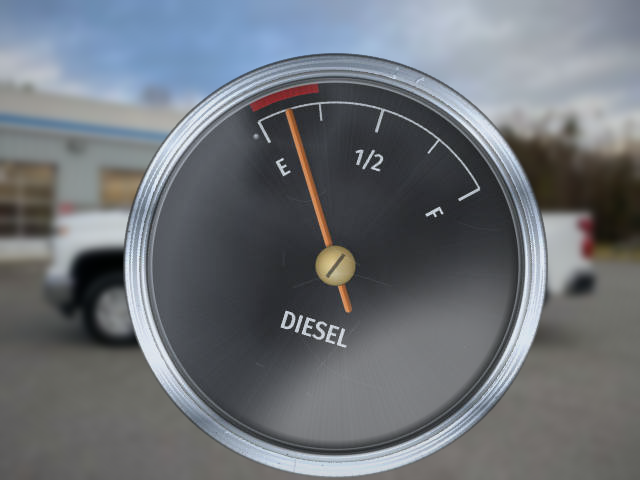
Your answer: **0.125**
